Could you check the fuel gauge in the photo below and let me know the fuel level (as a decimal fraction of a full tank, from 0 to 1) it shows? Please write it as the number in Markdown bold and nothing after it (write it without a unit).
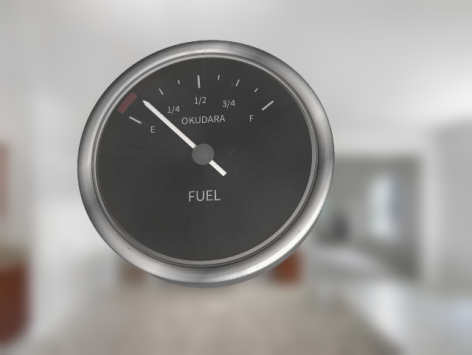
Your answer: **0.125**
